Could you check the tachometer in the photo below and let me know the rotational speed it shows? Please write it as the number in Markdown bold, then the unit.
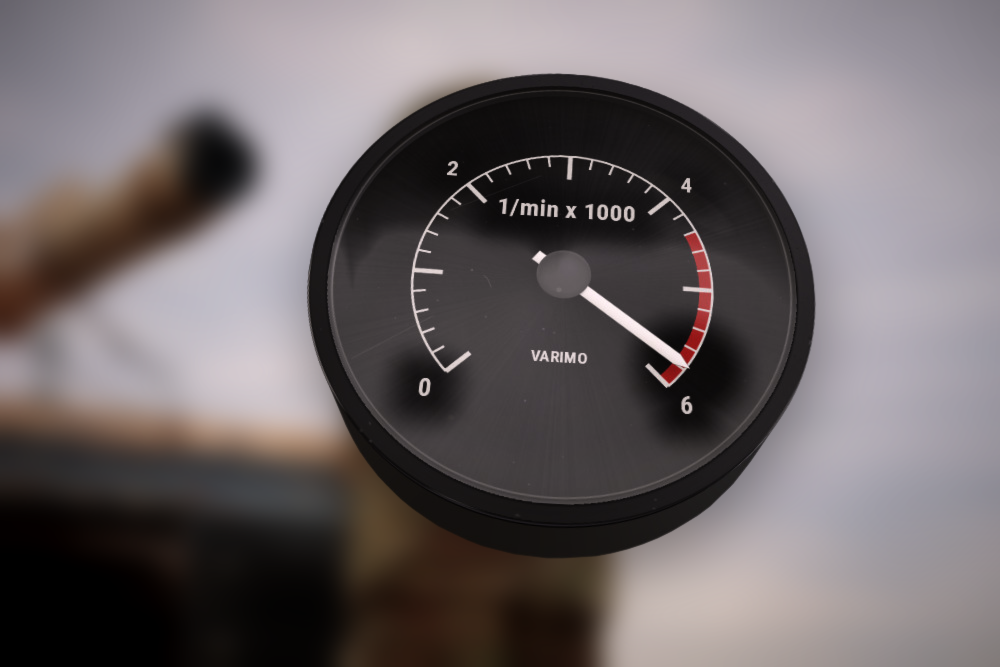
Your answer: **5800** rpm
